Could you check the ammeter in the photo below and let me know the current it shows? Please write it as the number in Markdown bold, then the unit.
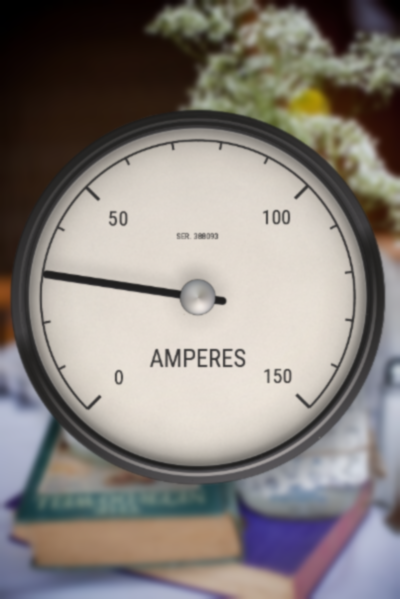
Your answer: **30** A
